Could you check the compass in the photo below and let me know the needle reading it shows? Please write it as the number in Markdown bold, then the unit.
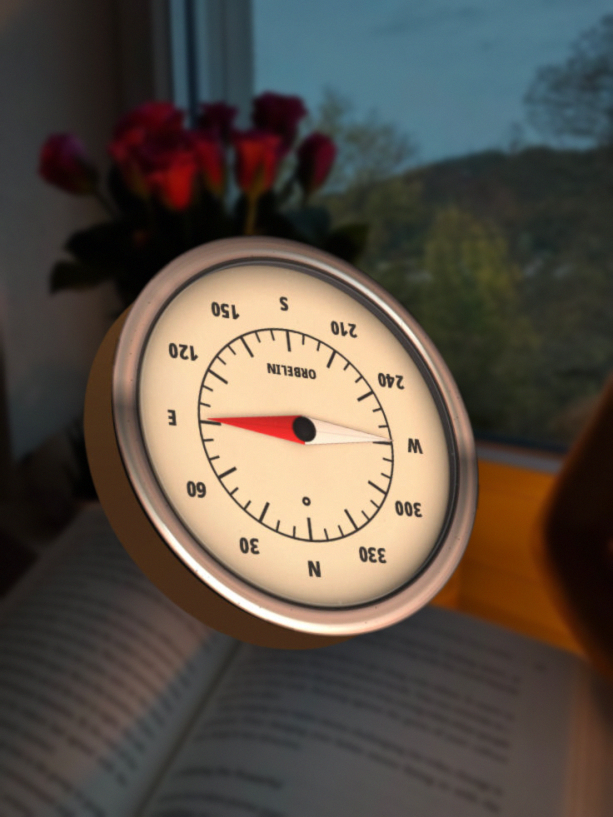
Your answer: **90** °
